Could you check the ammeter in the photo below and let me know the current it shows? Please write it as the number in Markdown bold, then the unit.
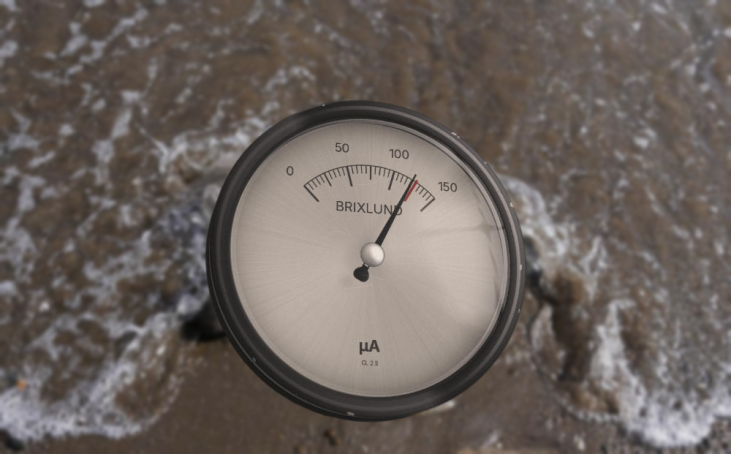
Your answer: **120** µA
